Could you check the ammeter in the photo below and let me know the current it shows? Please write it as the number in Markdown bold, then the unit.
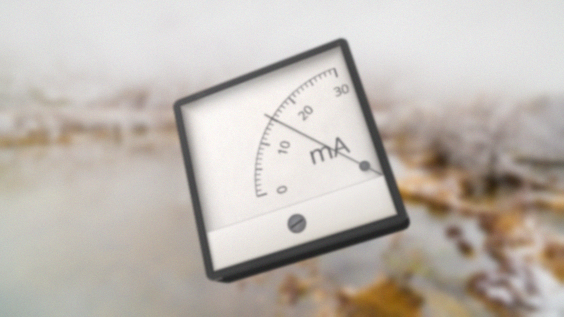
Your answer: **15** mA
